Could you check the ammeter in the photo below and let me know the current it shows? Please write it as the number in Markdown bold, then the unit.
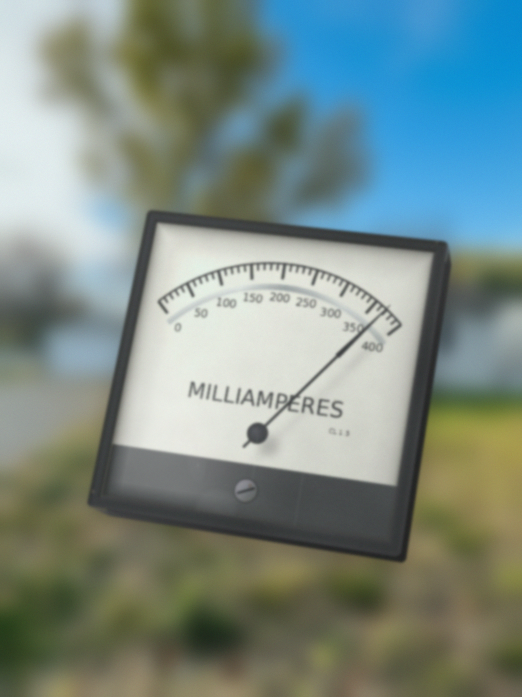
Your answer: **370** mA
